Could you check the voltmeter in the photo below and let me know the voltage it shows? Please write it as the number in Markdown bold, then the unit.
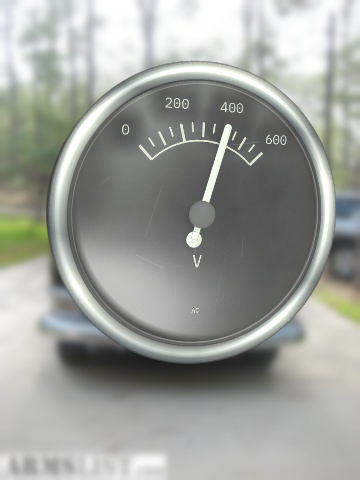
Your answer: **400** V
